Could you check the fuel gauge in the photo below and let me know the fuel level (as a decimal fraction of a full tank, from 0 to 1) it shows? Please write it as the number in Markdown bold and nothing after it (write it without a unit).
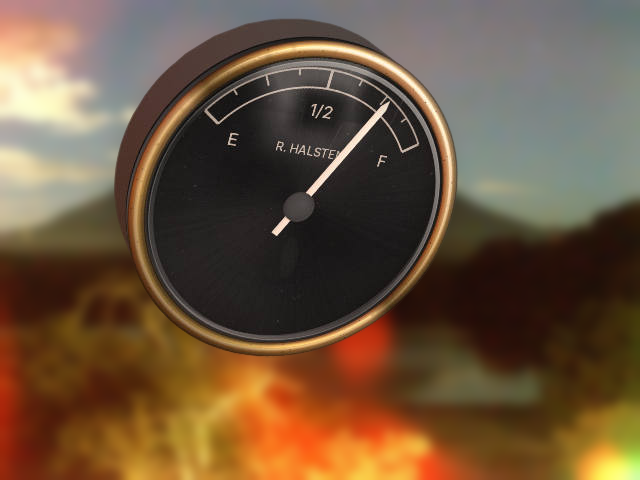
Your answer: **0.75**
